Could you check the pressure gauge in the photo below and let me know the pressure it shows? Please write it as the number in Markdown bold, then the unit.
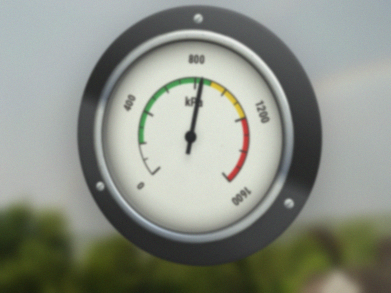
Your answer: **850** kPa
